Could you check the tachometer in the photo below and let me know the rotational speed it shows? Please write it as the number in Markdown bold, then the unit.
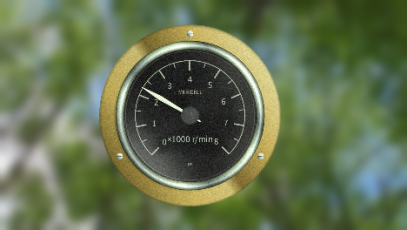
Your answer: **2250** rpm
